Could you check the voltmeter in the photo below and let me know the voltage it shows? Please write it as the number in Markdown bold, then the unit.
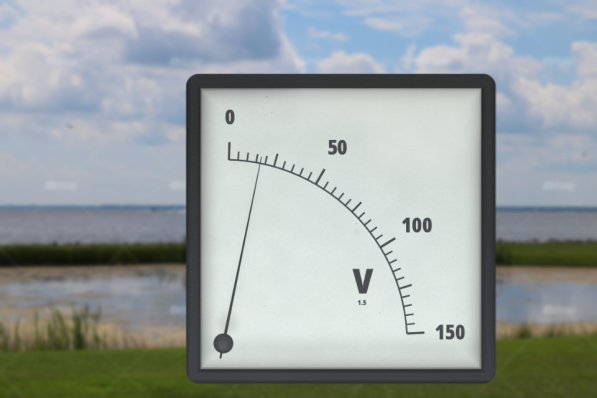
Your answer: **17.5** V
